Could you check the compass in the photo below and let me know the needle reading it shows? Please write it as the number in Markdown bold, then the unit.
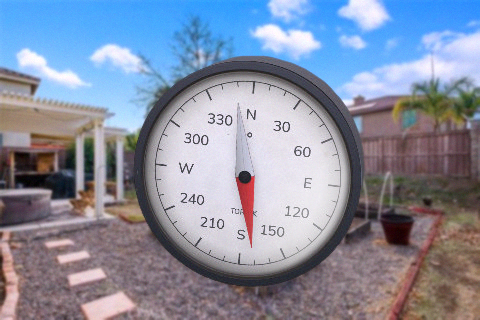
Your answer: **170** °
